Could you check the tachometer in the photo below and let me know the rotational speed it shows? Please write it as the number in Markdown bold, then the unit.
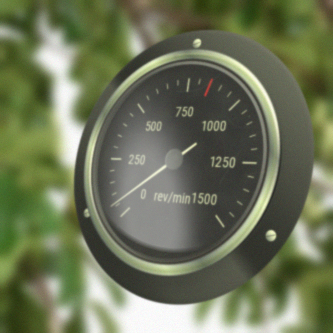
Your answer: **50** rpm
